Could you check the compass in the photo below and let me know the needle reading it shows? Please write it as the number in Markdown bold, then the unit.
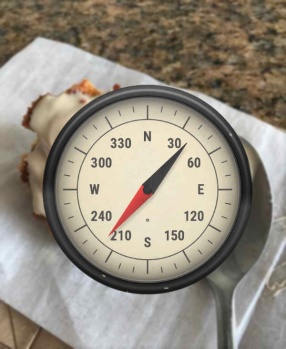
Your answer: **220** °
